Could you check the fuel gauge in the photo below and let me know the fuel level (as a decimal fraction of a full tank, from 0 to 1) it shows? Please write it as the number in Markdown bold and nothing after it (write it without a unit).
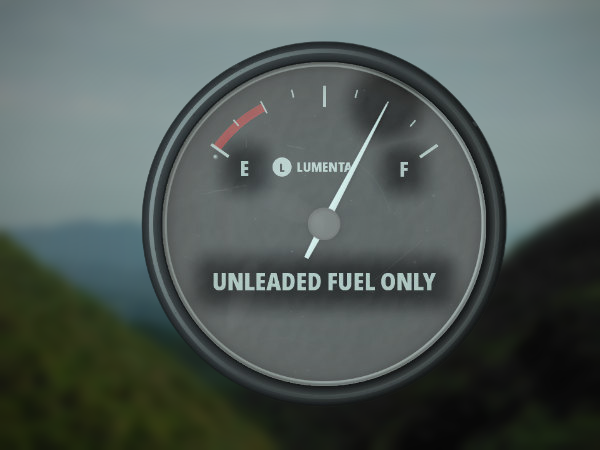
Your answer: **0.75**
